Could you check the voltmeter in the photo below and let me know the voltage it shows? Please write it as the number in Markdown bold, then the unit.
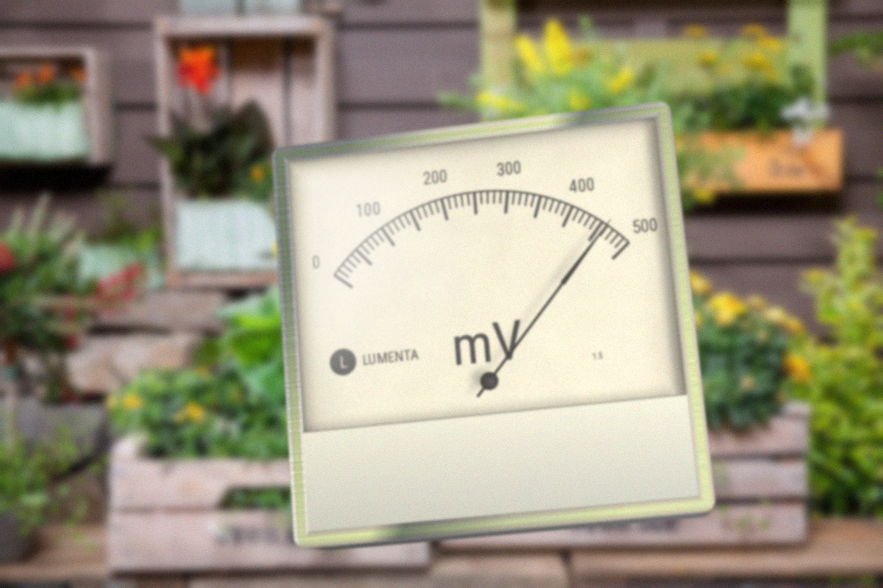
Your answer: **460** mV
